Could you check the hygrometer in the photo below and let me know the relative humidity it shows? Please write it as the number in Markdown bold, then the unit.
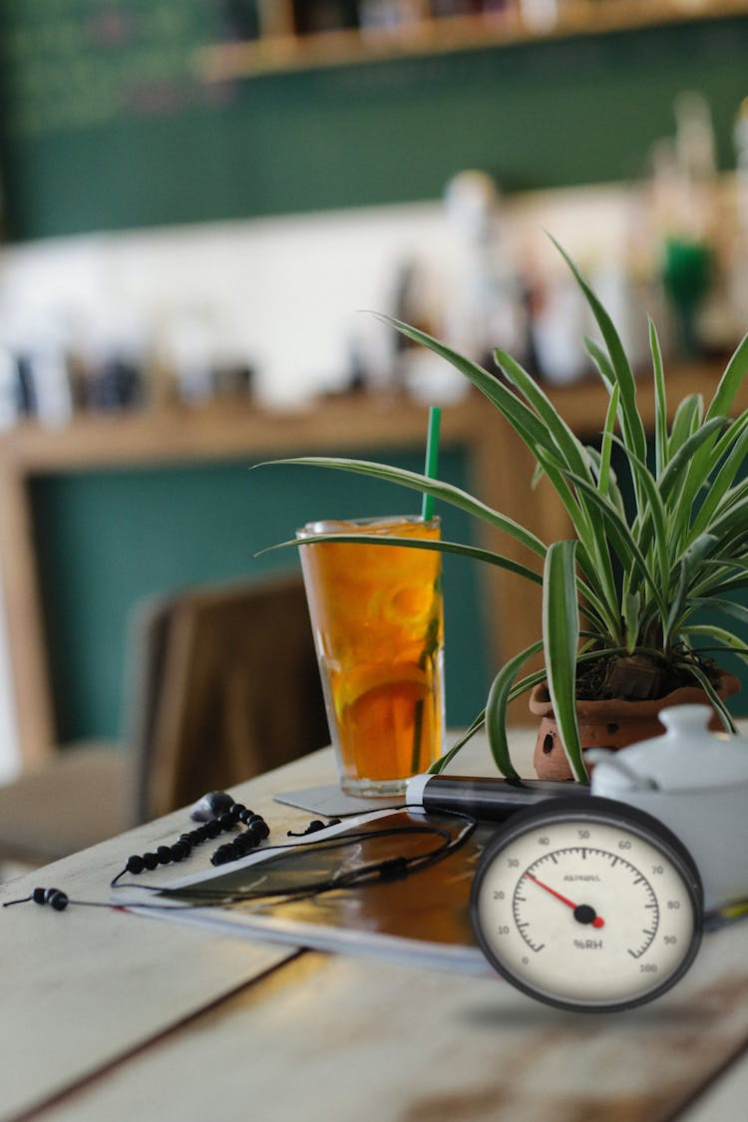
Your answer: **30** %
